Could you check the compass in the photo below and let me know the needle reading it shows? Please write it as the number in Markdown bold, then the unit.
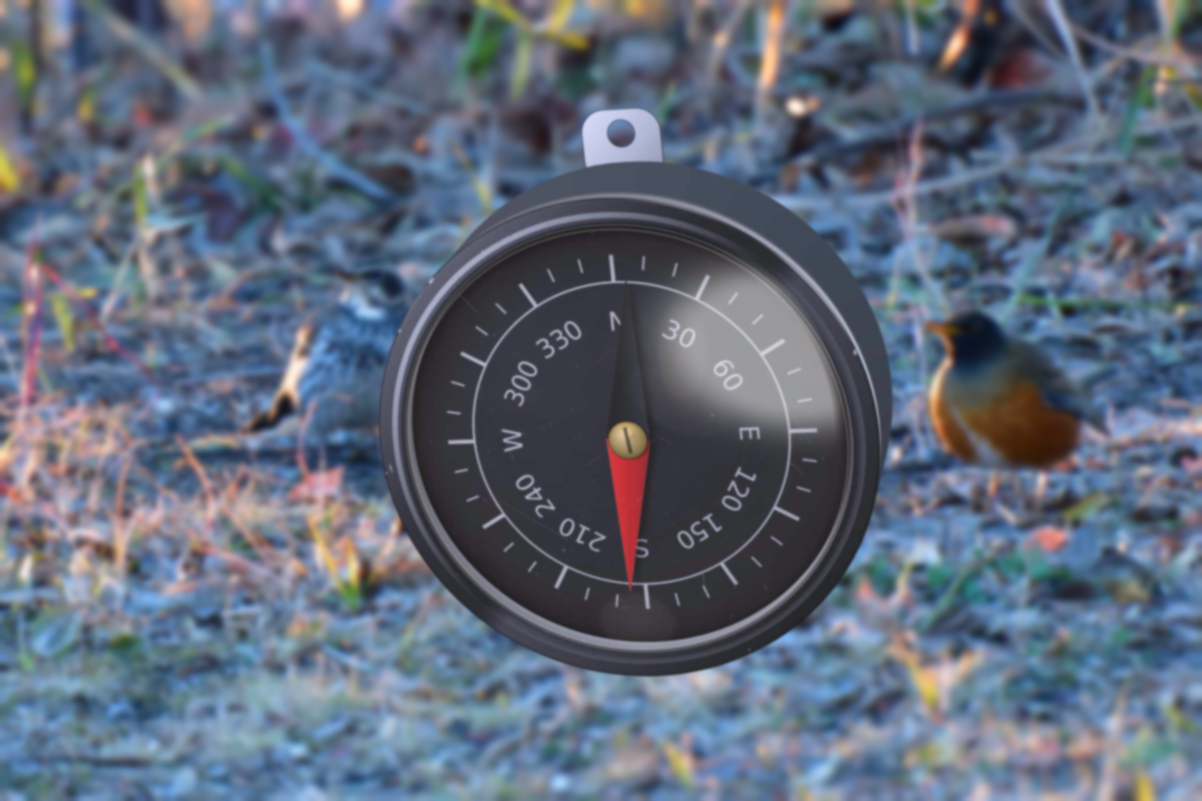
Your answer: **185** °
